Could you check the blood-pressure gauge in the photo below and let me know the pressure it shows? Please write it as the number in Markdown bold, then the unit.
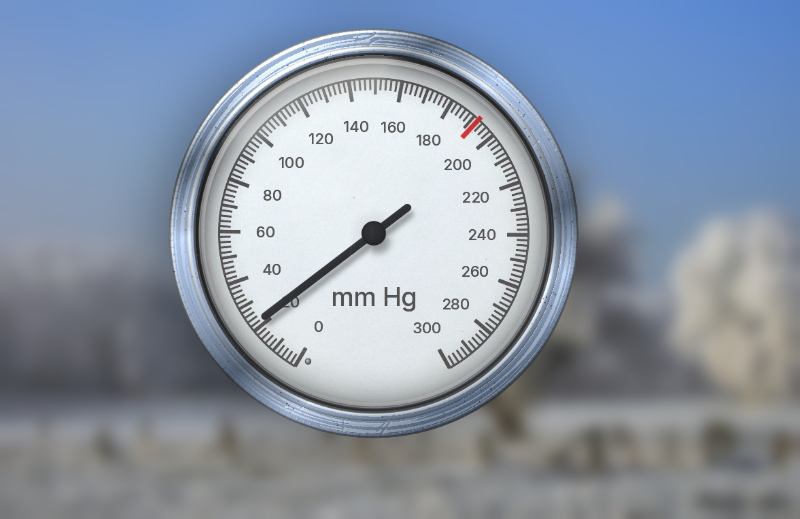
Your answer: **22** mmHg
